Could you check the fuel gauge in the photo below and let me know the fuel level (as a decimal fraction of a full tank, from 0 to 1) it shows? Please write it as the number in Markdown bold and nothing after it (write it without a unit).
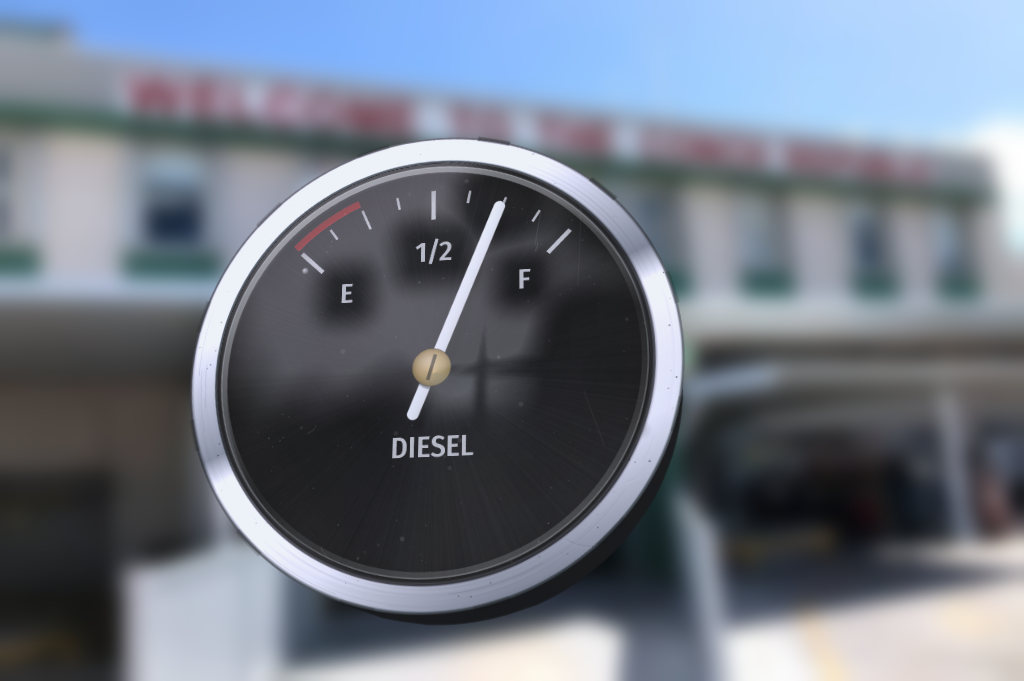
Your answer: **0.75**
